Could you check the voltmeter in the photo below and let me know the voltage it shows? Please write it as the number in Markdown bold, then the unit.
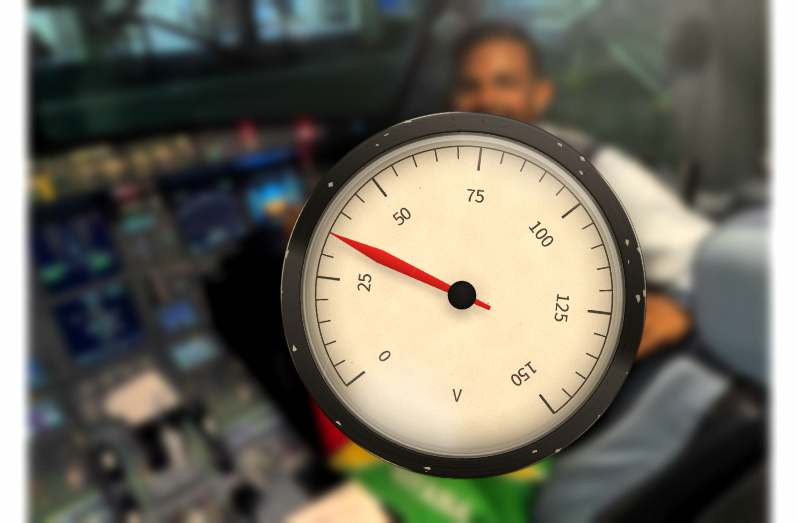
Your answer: **35** V
